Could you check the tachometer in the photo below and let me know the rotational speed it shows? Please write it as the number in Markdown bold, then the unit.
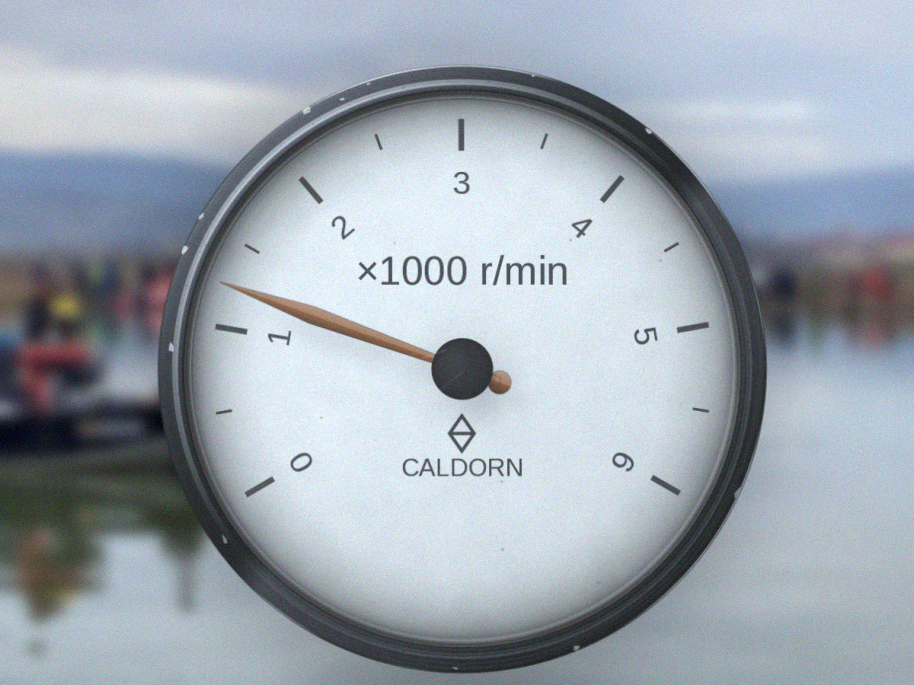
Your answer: **1250** rpm
